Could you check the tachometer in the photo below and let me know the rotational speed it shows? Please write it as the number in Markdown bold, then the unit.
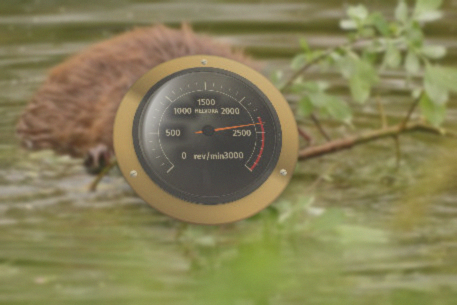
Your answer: **2400** rpm
